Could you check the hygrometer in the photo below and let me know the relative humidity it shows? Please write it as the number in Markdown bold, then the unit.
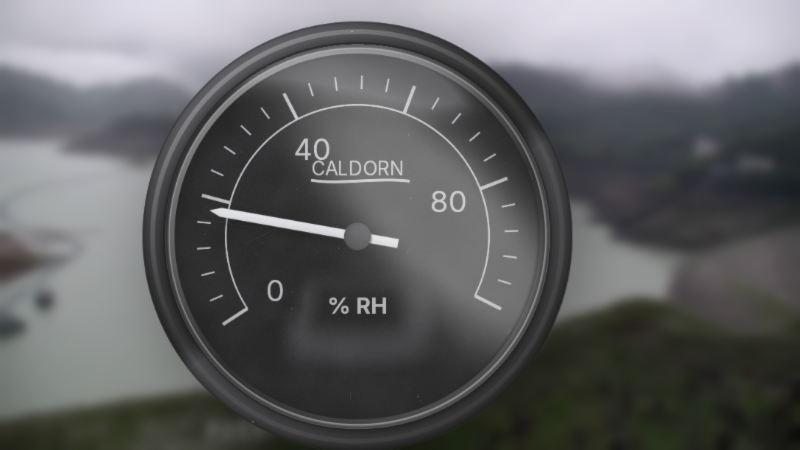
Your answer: **18** %
